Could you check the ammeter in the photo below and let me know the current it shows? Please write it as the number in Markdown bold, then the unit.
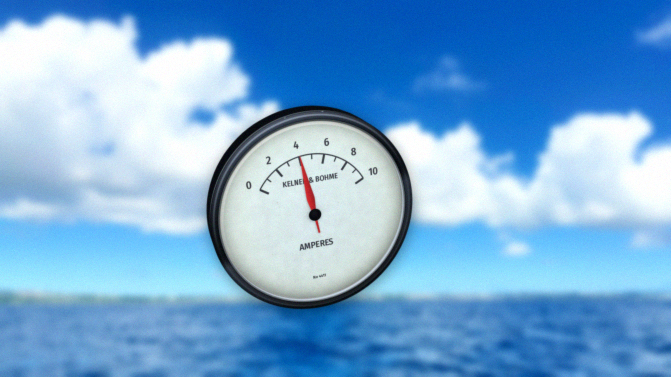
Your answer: **4** A
